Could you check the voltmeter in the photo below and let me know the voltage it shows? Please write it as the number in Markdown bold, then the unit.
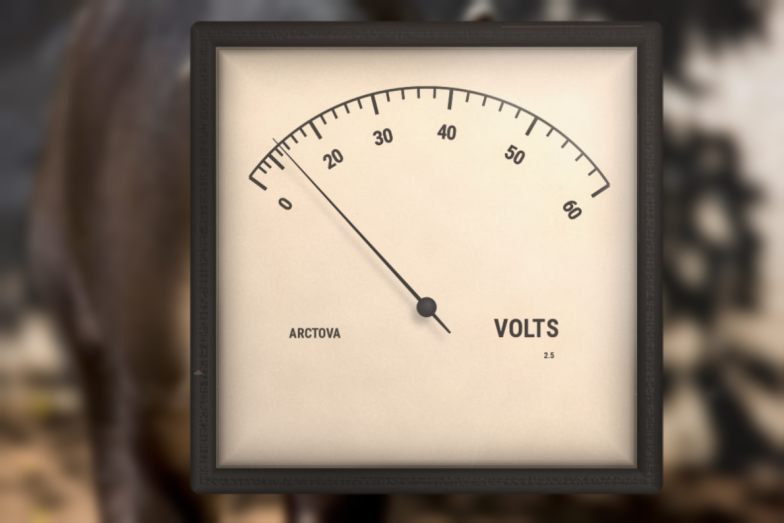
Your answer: **13** V
